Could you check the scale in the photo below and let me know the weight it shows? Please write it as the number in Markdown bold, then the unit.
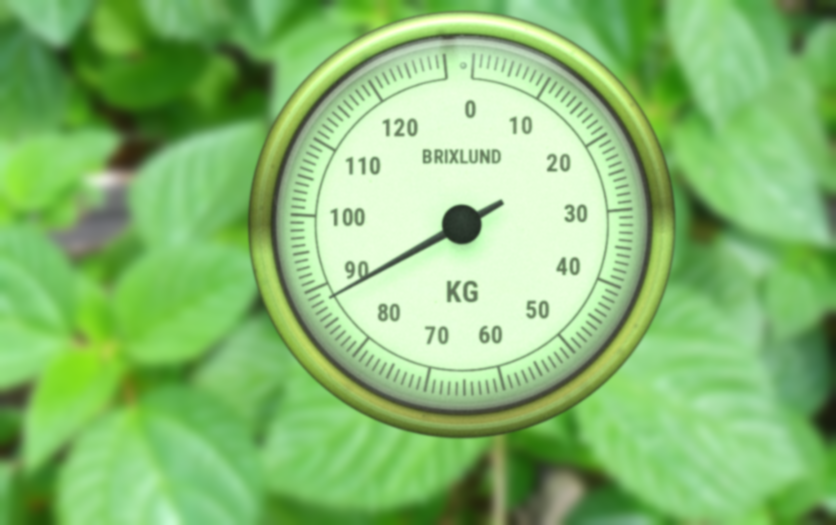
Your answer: **88** kg
